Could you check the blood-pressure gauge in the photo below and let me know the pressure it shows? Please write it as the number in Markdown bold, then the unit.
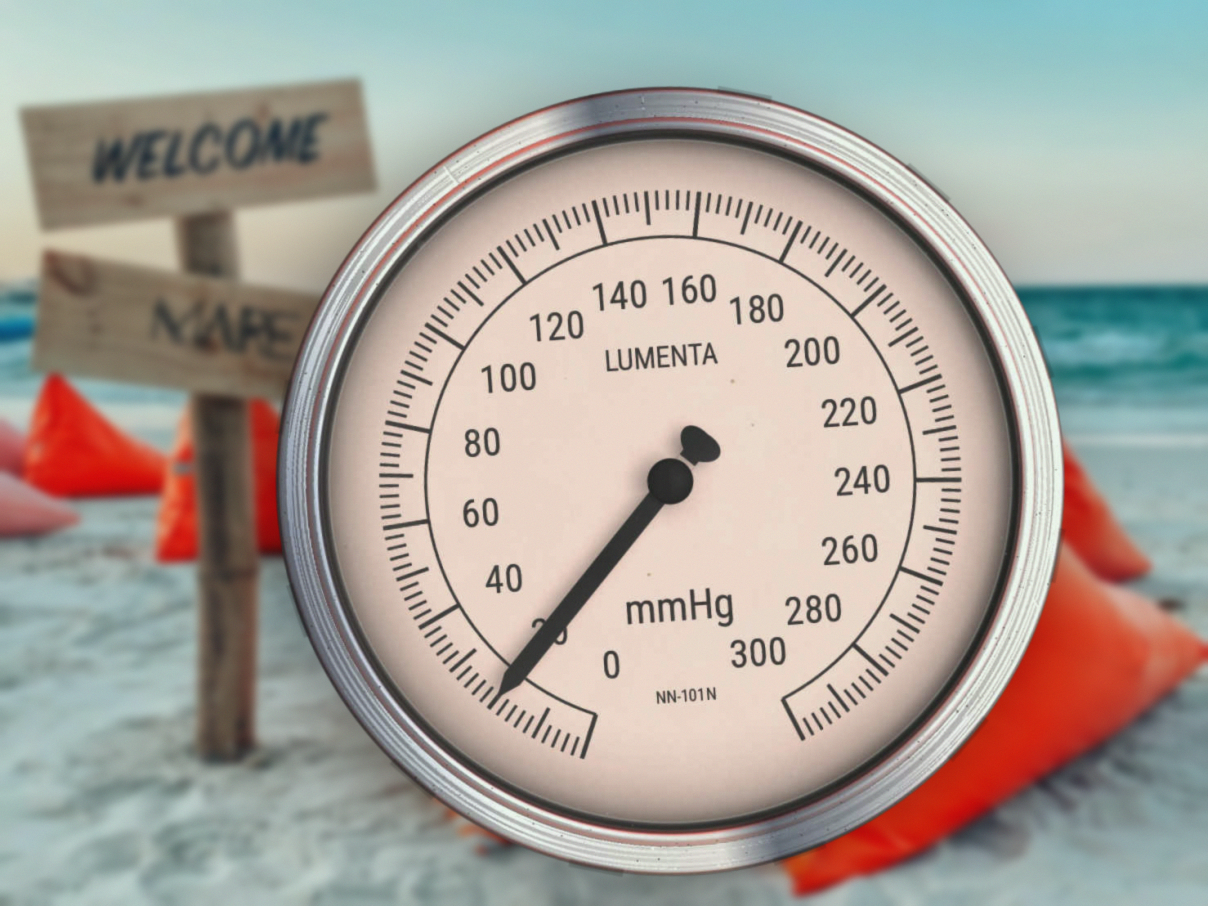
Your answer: **20** mmHg
